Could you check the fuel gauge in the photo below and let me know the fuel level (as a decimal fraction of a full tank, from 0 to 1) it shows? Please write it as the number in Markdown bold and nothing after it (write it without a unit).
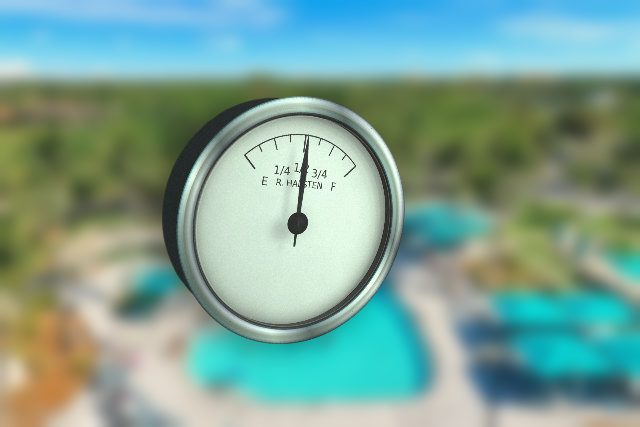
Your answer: **0.5**
